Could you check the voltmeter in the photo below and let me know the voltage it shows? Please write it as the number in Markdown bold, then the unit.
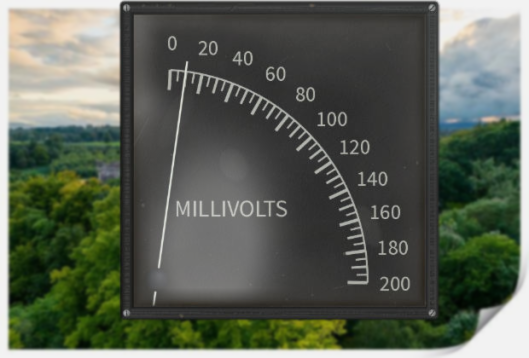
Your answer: **10** mV
